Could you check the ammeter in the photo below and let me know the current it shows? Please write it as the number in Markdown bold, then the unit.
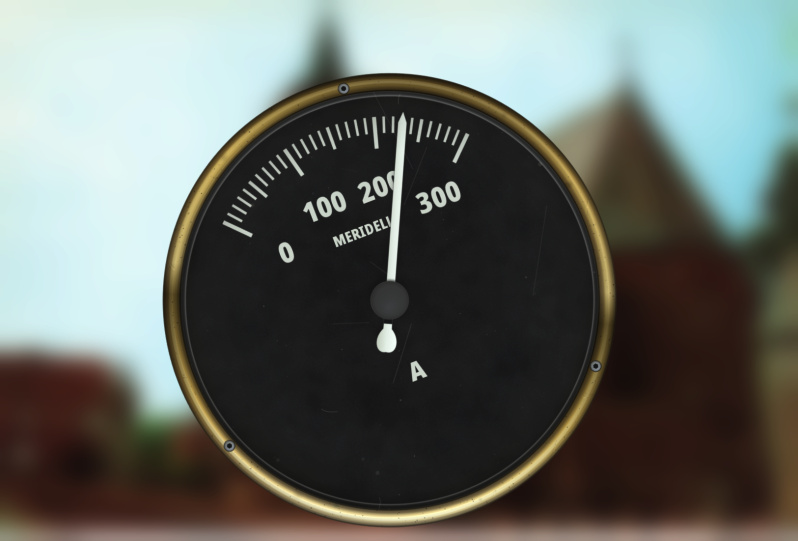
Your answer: **230** A
